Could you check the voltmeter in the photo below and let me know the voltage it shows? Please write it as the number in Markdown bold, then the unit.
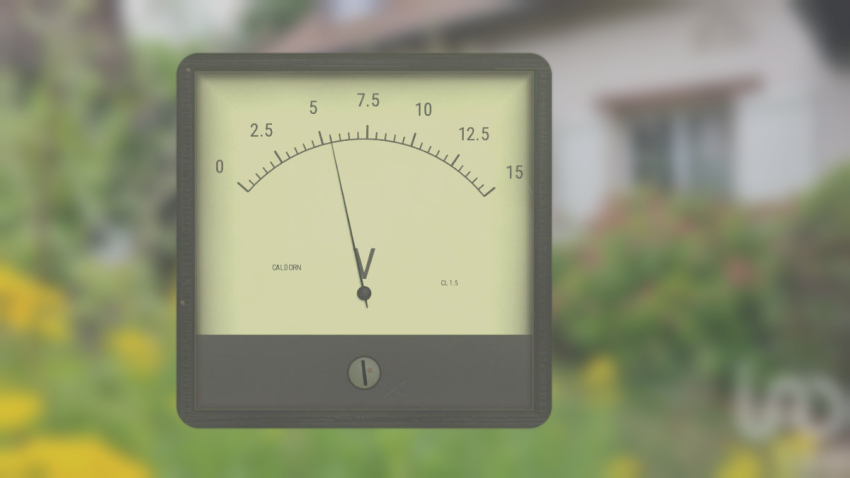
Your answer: **5.5** V
